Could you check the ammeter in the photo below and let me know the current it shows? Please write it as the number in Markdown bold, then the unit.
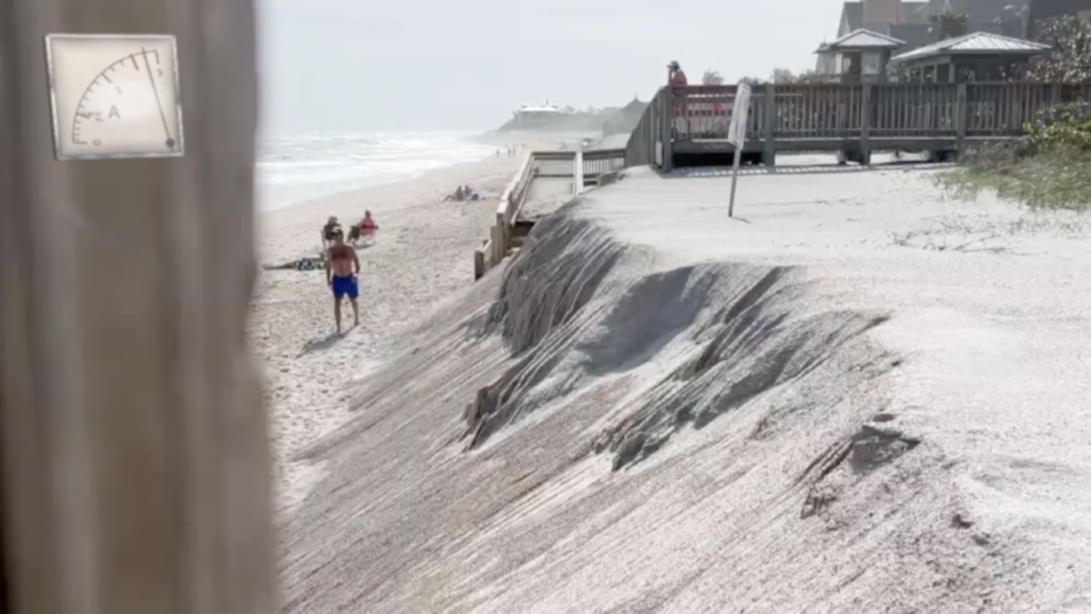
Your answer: **2.8** A
